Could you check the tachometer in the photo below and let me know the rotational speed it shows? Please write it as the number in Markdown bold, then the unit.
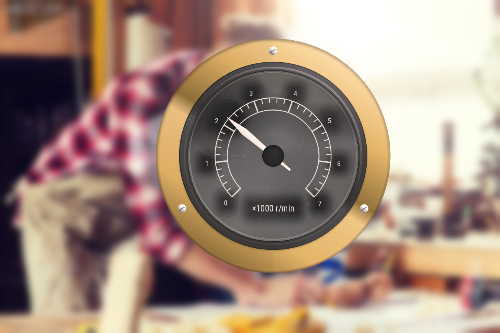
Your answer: **2200** rpm
